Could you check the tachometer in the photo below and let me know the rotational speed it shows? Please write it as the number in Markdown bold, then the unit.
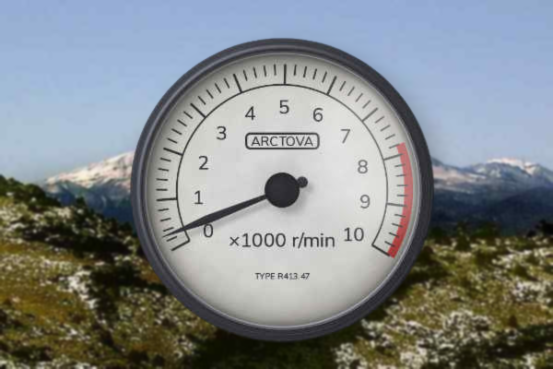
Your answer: **300** rpm
